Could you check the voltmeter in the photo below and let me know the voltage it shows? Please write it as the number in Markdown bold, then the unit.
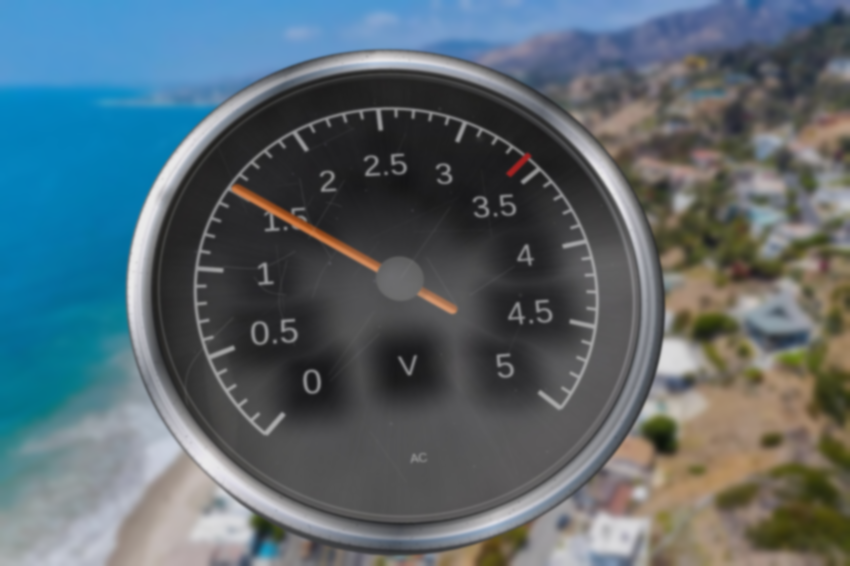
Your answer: **1.5** V
